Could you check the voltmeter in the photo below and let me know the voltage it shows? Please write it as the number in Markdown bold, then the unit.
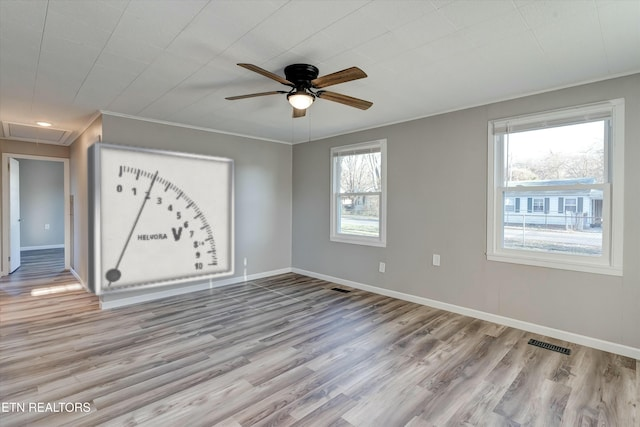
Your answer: **2** V
